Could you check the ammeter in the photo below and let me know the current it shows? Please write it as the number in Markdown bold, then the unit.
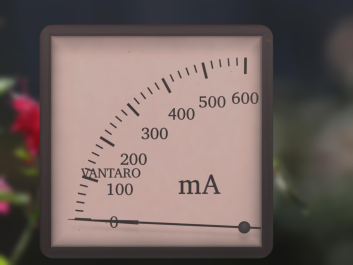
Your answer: **0** mA
